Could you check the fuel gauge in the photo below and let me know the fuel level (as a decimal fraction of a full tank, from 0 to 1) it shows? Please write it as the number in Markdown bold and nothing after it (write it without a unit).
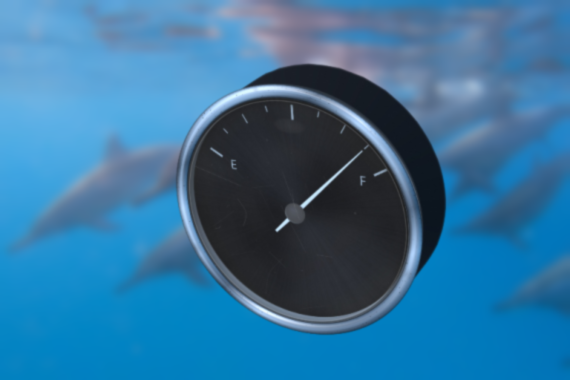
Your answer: **0.875**
